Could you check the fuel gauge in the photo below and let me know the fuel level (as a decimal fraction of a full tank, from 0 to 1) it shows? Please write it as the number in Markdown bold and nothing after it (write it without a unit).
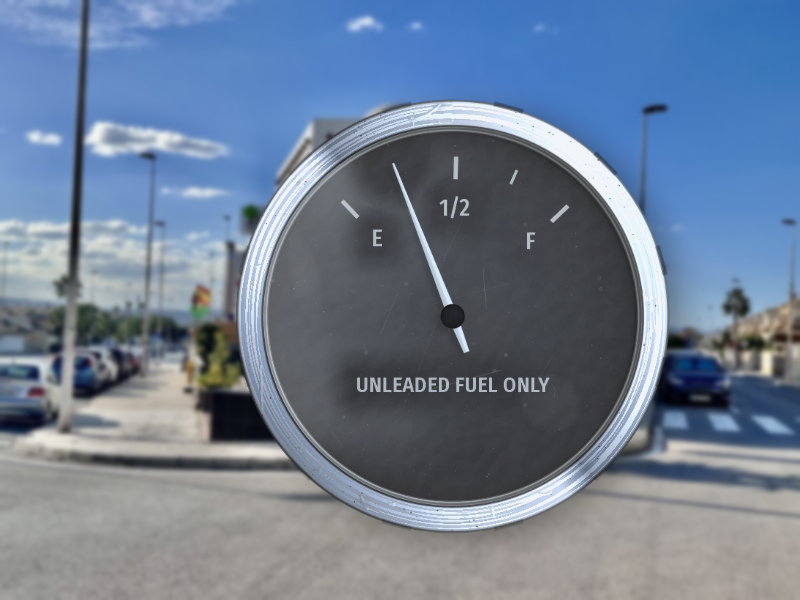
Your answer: **0.25**
